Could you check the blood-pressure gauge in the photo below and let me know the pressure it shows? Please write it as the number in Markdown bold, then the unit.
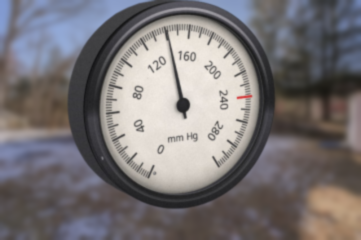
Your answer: **140** mmHg
